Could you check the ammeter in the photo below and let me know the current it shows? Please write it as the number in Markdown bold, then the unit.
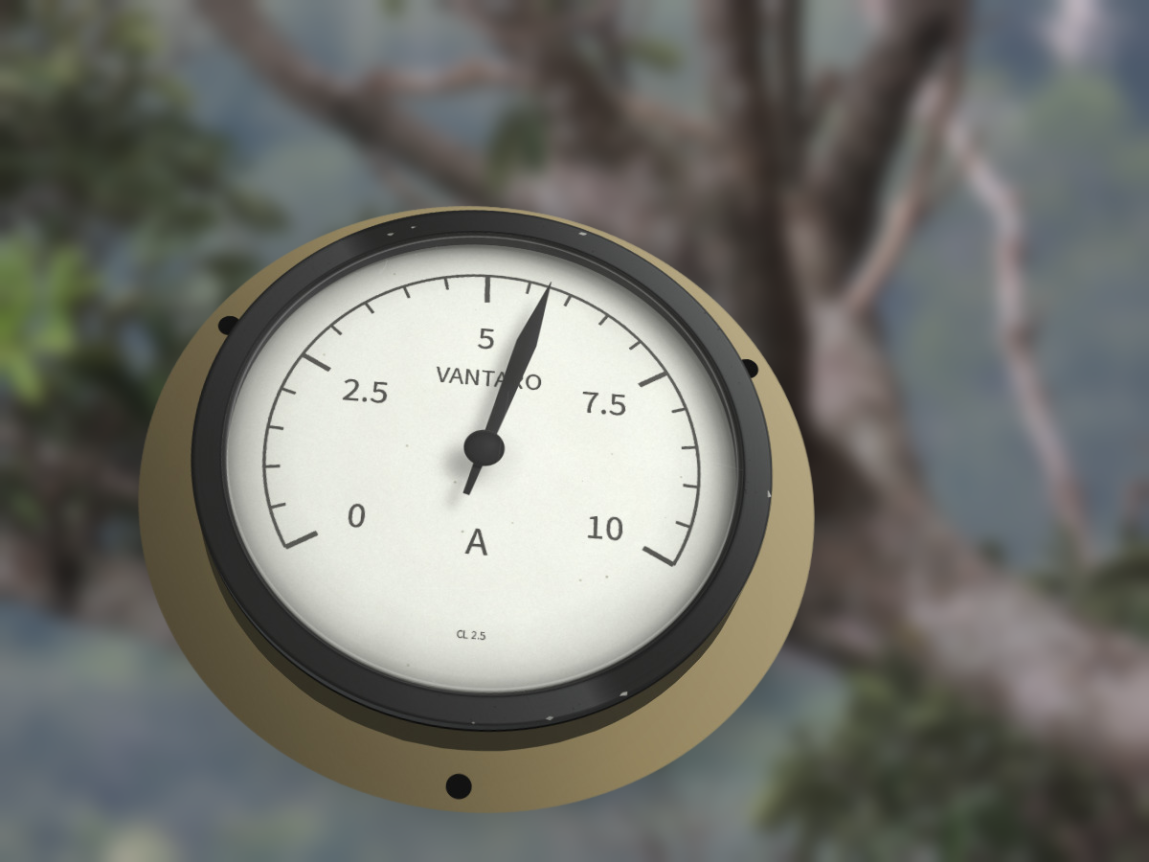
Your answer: **5.75** A
